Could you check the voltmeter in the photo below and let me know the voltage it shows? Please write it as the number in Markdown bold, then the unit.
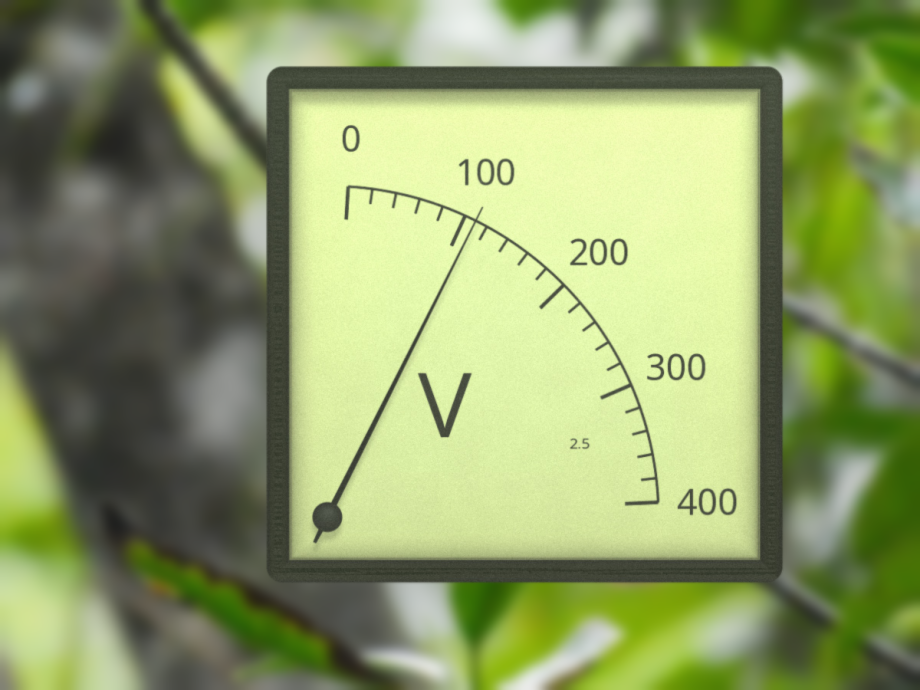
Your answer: **110** V
